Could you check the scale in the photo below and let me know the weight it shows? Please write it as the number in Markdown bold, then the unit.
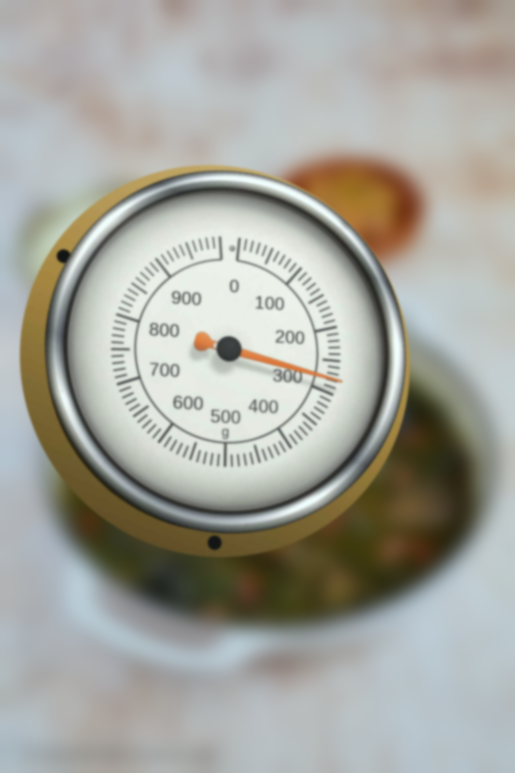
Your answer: **280** g
